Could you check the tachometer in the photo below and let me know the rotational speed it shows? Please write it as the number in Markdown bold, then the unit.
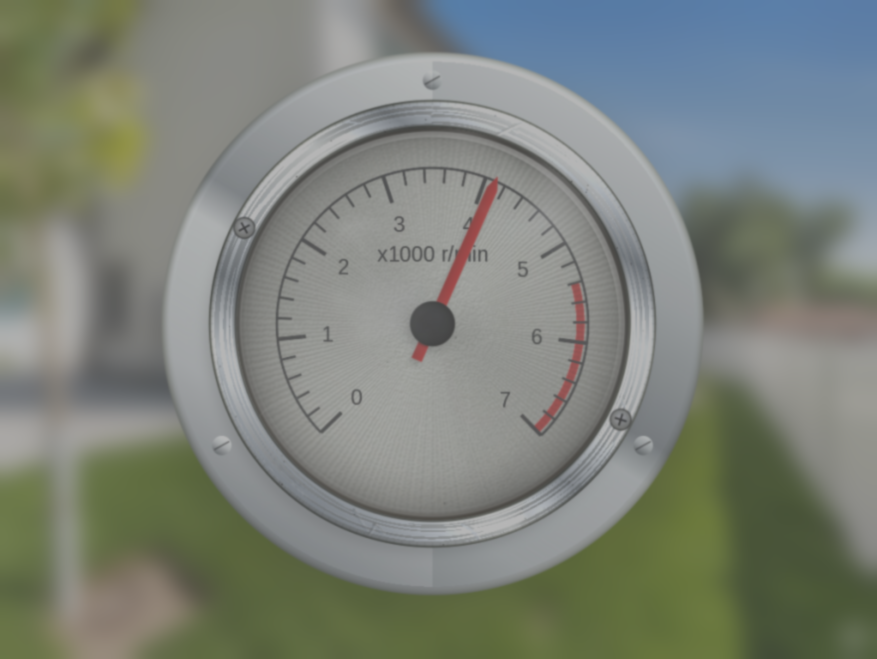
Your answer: **4100** rpm
